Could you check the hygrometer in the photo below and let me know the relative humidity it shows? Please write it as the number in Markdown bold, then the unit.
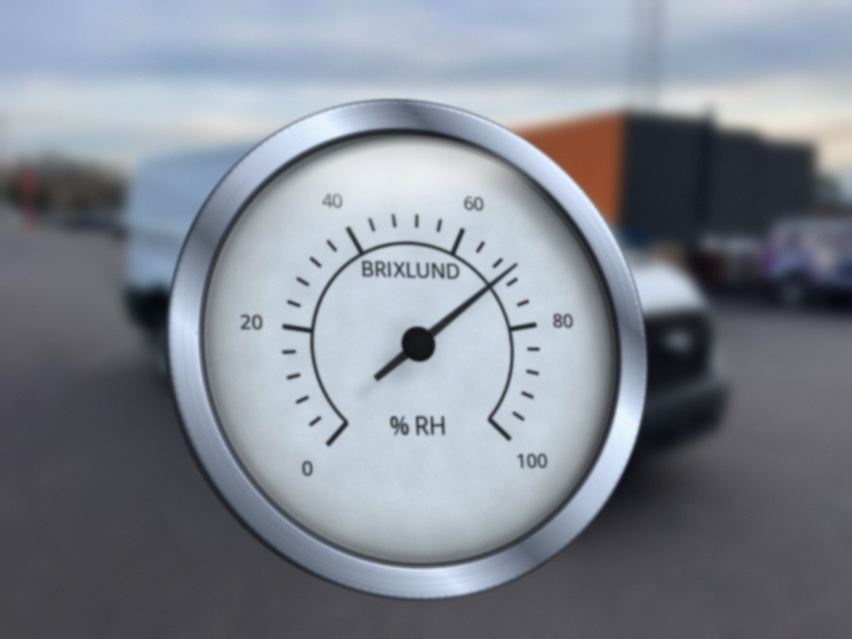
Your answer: **70** %
